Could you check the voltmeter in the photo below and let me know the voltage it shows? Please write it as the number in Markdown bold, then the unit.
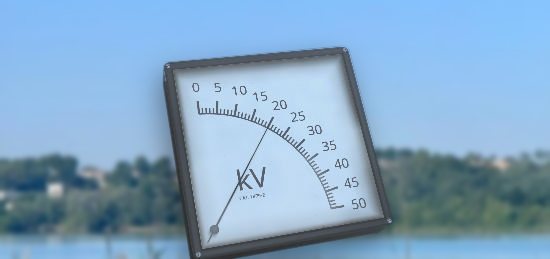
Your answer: **20** kV
